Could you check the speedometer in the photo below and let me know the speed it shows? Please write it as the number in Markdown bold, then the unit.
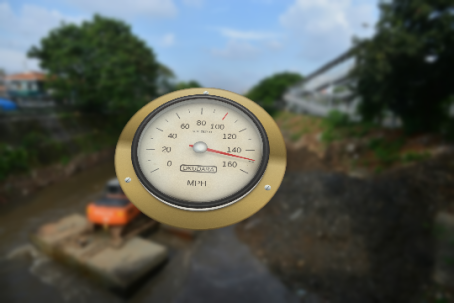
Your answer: **150** mph
